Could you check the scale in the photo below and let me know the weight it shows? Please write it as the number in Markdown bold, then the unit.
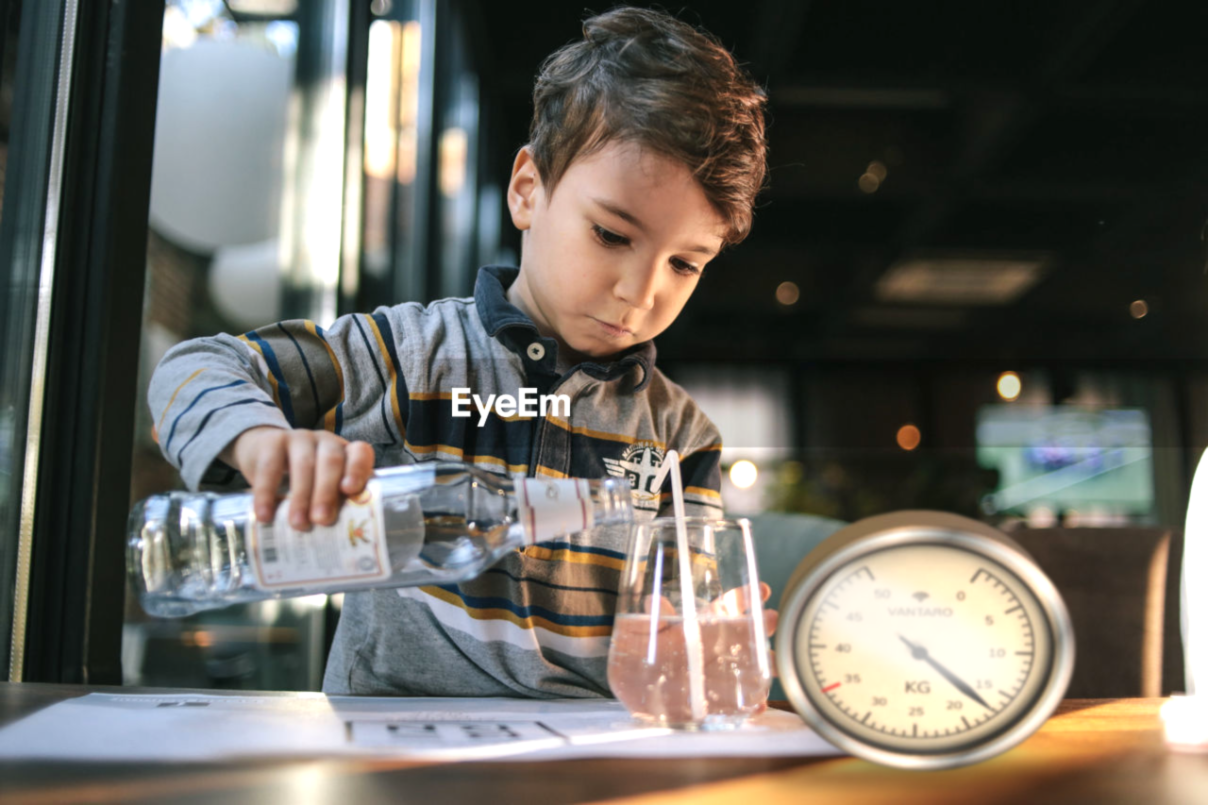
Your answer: **17** kg
